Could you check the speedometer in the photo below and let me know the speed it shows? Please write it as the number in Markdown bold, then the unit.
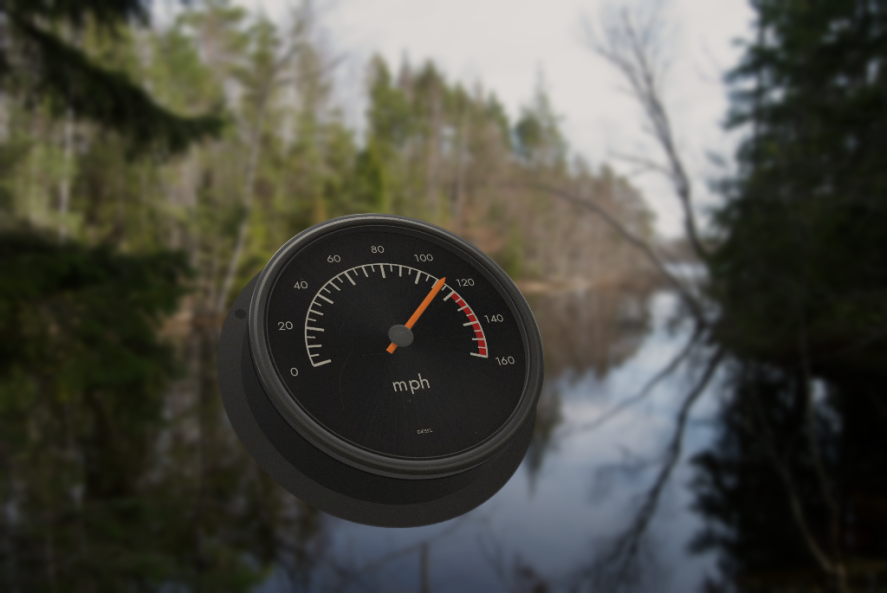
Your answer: **112.5** mph
